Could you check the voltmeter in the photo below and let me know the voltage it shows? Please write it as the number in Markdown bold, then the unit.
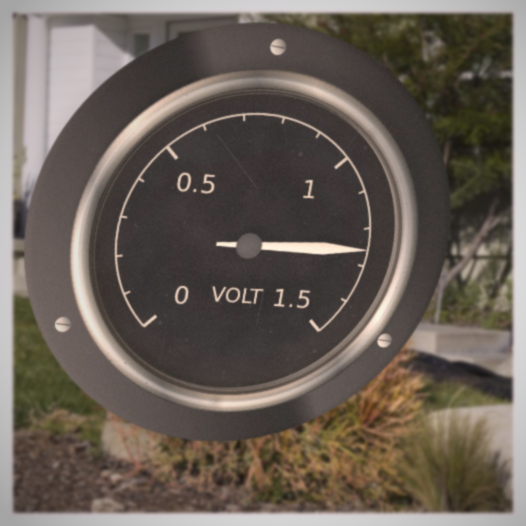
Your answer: **1.25** V
